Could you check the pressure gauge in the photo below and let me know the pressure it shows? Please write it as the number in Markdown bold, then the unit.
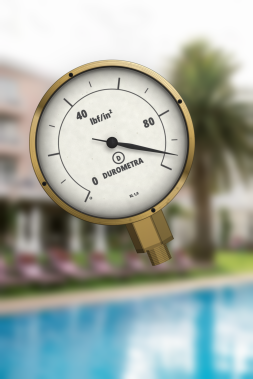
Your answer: **95** psi
